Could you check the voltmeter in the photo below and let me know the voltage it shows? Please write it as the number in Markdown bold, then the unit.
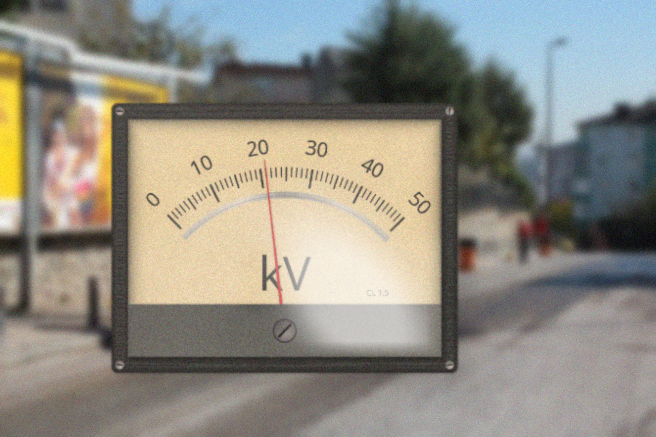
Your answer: **21** kV
